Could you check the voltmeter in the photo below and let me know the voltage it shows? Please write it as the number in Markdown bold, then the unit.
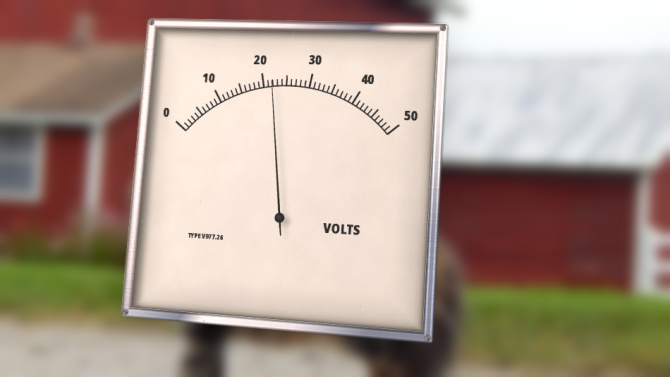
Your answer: **22** V
